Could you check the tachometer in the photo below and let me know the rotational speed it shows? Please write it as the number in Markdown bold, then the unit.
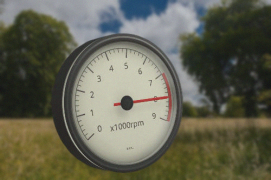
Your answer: **8000** rpm
